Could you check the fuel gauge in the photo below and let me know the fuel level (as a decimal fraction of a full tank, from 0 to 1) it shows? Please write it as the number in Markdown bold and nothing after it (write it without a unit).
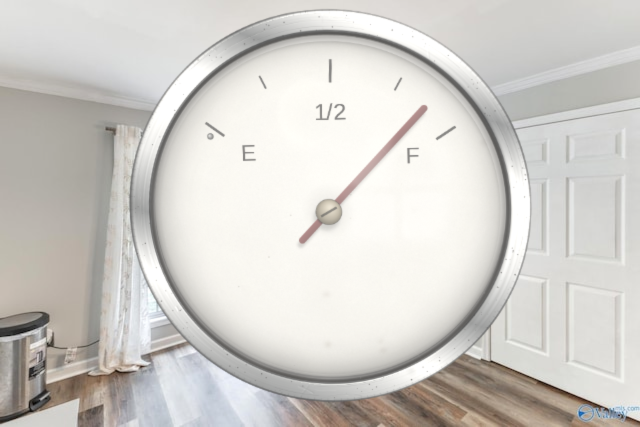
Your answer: **0.875**
